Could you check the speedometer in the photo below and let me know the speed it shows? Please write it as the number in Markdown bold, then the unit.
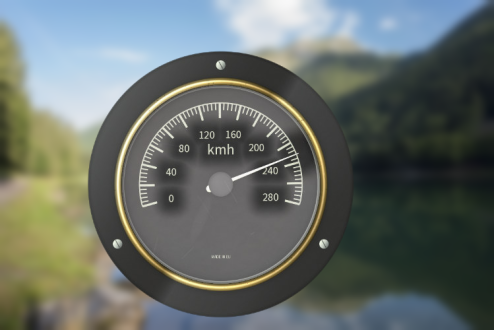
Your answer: **232** km/h
